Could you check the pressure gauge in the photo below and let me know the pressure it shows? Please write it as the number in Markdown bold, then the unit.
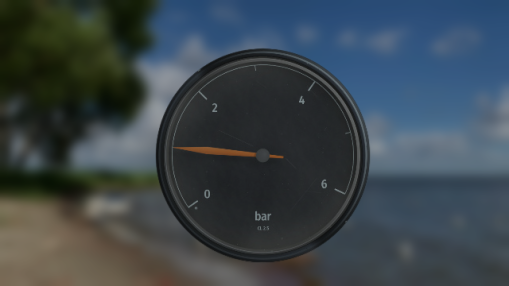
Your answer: **1** bar
